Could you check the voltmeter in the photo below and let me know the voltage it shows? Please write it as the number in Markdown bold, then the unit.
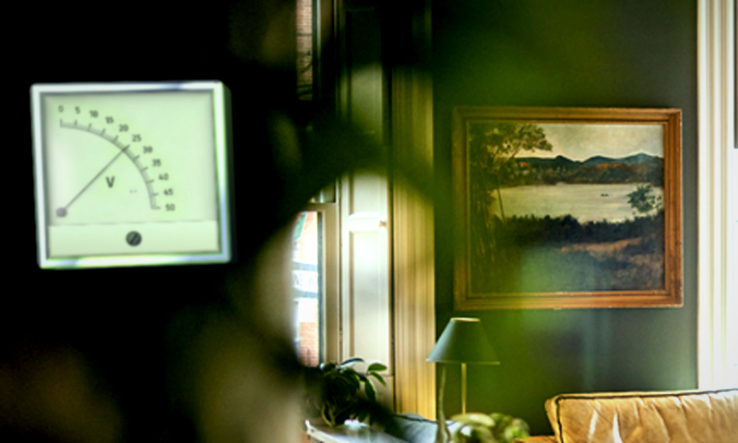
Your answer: **25** V
